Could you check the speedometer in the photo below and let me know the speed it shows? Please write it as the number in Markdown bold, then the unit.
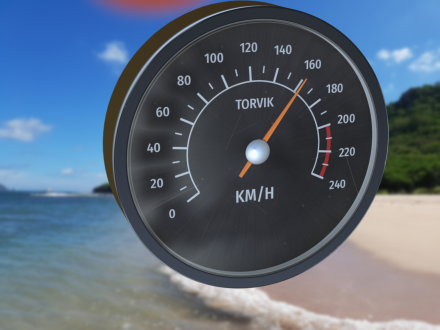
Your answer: **160** km/h
